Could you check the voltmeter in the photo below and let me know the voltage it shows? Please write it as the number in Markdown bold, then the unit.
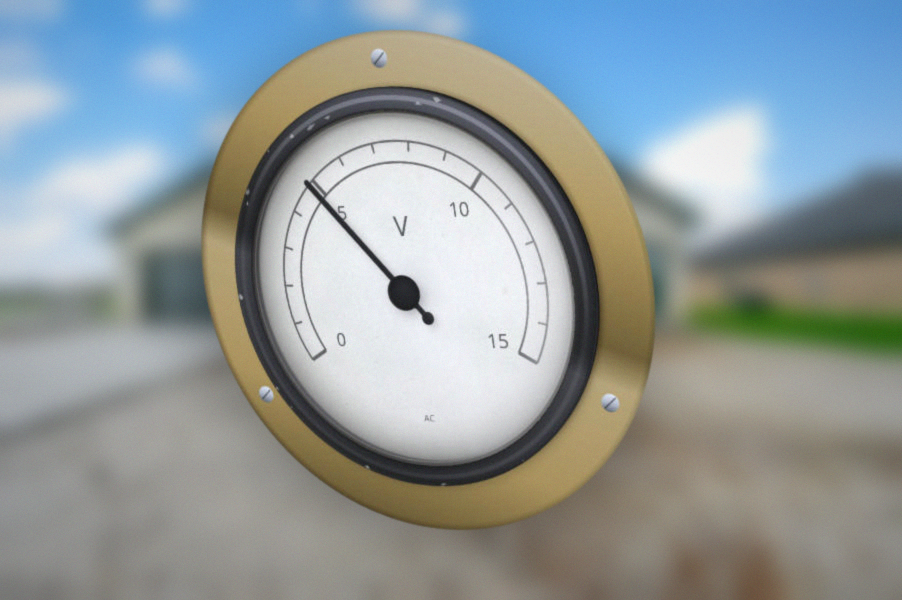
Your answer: **5** V
